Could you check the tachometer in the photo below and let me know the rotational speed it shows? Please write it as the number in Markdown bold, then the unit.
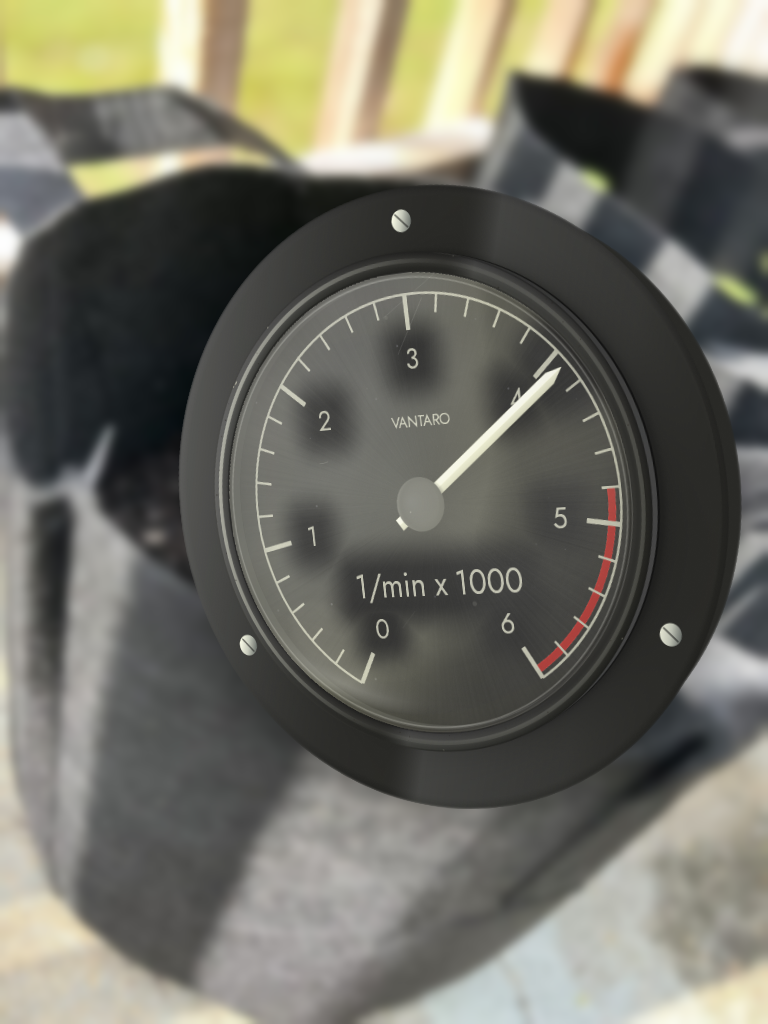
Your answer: **4100** rpm
